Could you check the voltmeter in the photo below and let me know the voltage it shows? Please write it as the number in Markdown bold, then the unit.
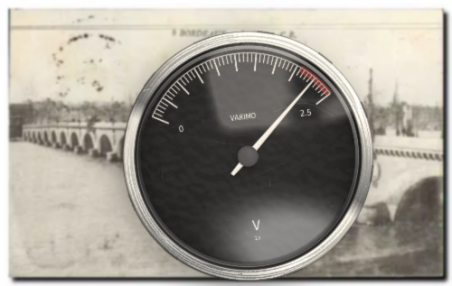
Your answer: **2.25** V
